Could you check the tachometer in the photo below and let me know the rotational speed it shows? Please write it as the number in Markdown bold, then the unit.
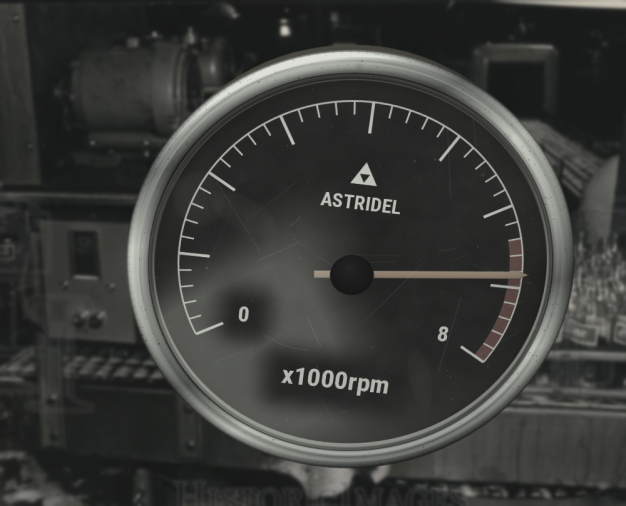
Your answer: **6800** rpm
